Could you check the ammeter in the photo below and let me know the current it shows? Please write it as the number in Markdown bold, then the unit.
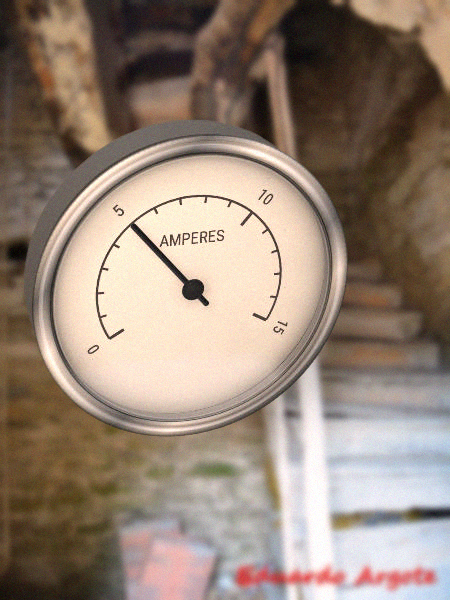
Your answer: **5** A
